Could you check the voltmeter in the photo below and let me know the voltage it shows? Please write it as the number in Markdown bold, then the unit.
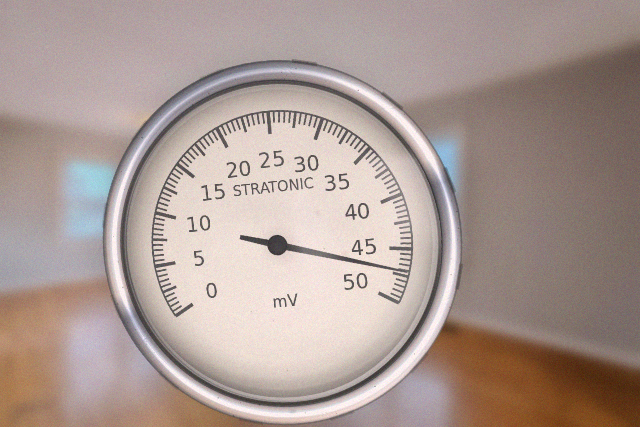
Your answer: **47** mV
